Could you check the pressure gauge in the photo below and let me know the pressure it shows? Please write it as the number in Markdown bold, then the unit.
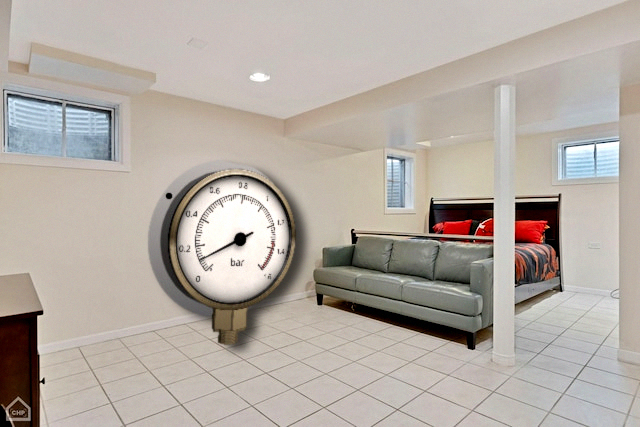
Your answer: **0.1** bar
